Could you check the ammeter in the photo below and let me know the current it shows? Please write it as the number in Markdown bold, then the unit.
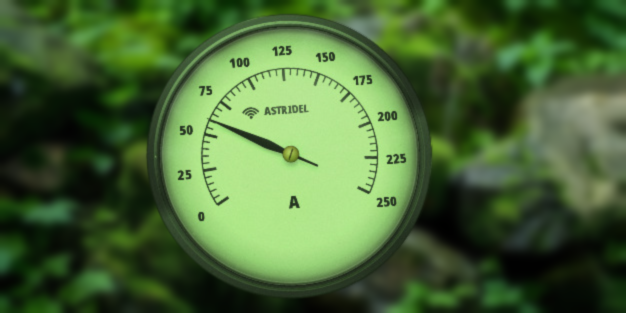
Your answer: **60** A
